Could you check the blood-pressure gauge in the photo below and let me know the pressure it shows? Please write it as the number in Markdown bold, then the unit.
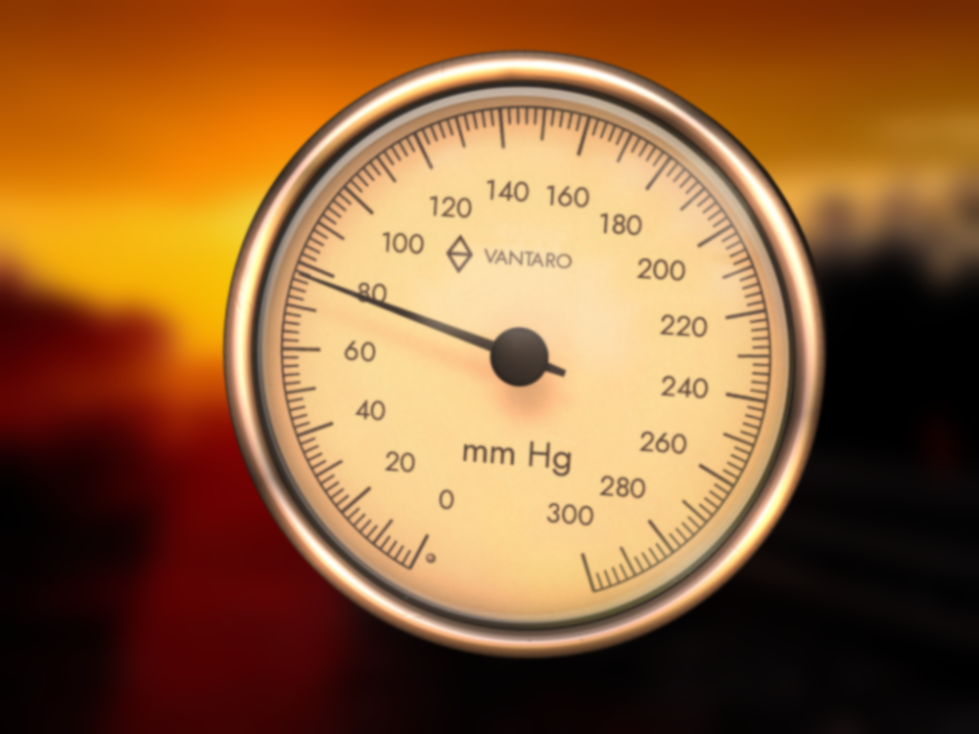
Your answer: **78** mmHg
